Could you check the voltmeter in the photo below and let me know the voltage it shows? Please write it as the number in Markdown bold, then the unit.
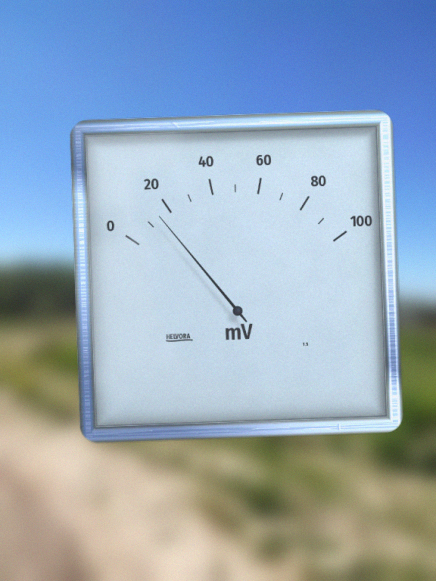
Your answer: **15** mV
